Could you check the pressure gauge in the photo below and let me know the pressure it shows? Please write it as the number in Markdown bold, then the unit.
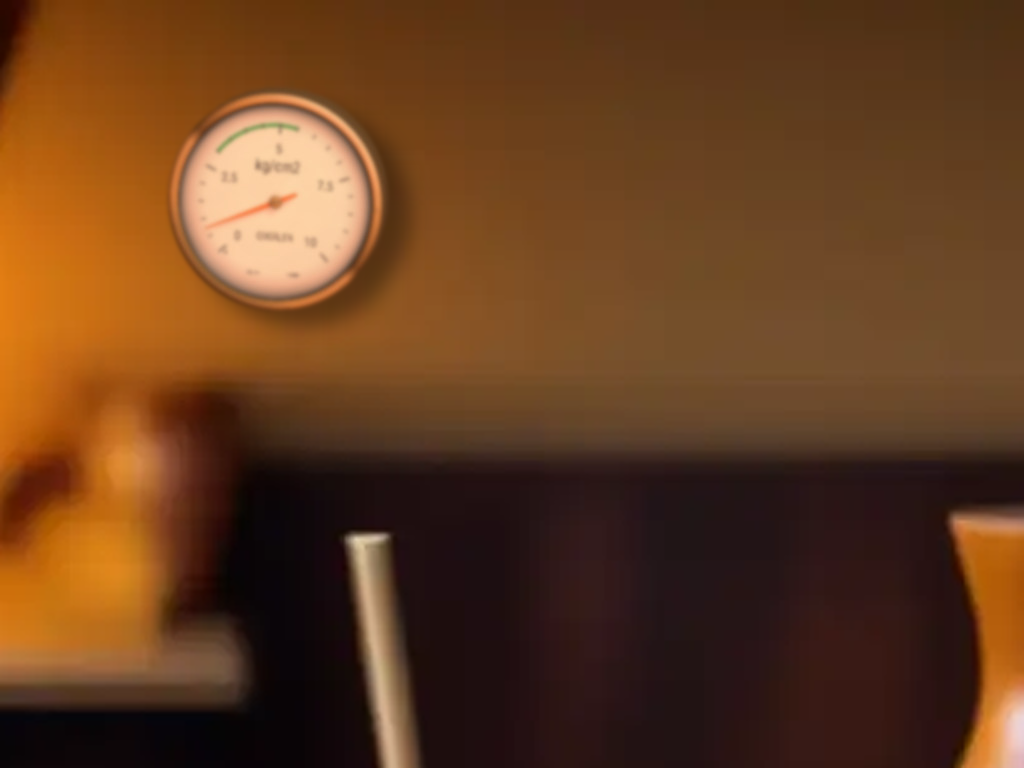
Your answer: **0.75** kg/cm²
